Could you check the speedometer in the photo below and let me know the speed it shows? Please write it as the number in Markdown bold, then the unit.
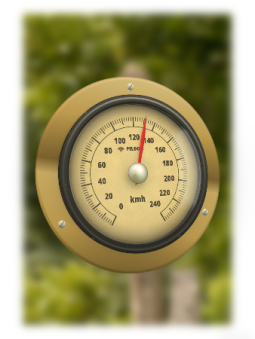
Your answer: **130** km/h
